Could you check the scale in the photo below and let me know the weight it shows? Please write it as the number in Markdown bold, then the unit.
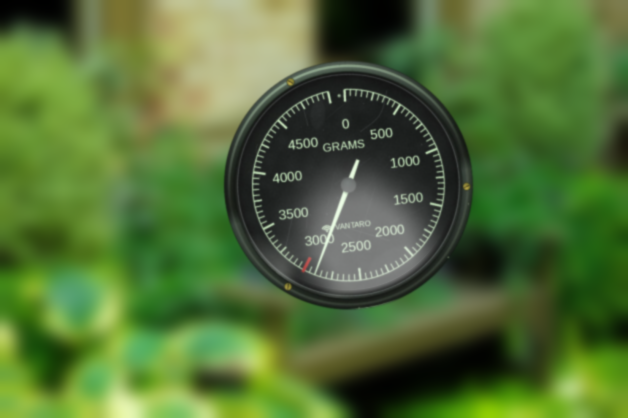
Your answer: **2900** g
